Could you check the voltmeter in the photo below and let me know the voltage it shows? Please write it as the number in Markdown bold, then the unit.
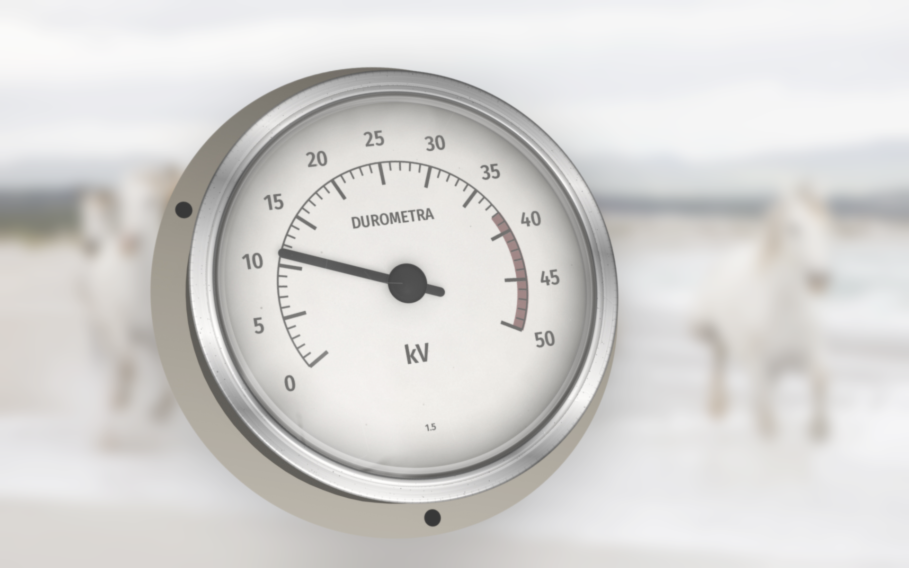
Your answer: **11** kV
